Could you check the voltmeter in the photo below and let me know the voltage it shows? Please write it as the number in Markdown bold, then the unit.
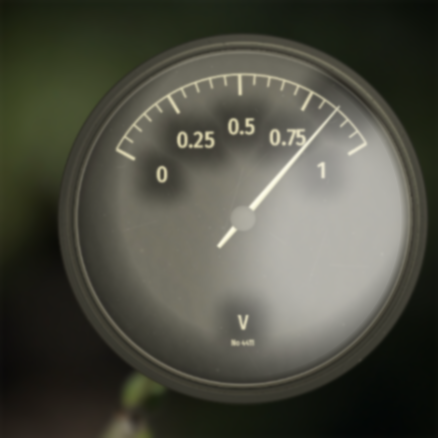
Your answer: **0.85** V
